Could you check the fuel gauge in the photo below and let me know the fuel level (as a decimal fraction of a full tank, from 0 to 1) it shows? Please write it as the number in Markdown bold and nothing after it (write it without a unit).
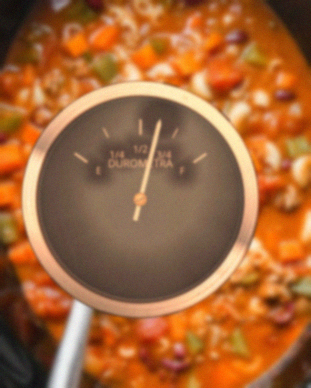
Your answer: **0.625**
